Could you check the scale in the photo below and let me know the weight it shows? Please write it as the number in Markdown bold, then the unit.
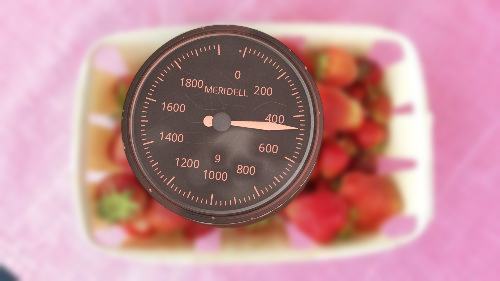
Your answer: **460** g
